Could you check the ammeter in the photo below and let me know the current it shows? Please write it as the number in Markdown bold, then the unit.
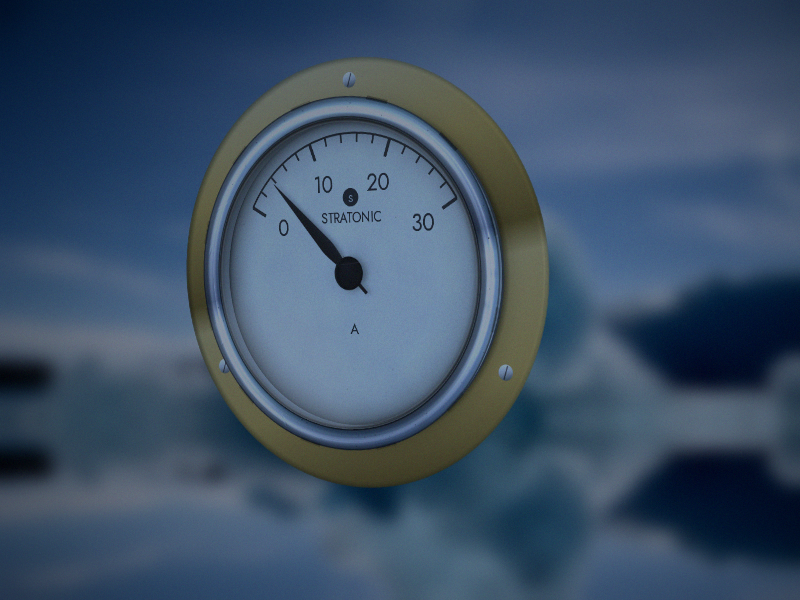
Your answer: **4** A
